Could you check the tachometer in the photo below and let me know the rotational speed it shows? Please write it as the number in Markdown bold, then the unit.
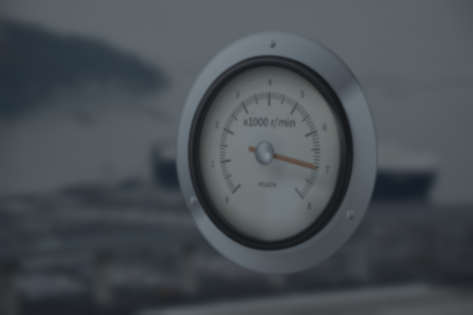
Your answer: **7000** rpm
